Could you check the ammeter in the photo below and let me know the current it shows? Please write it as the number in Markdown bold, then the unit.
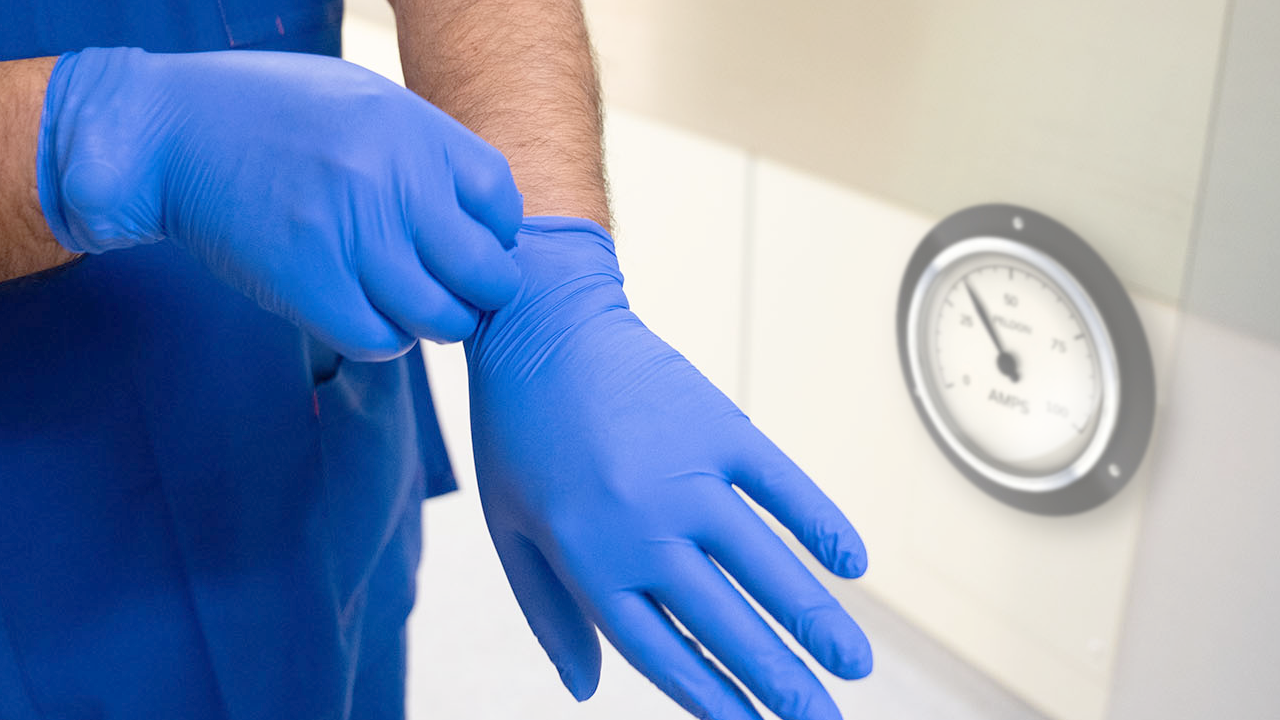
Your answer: **35** A
